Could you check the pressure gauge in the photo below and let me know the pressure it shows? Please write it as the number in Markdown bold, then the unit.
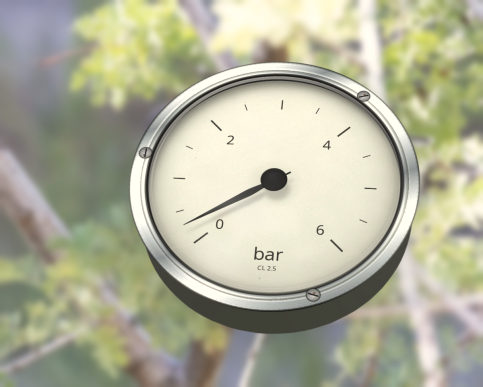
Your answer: **0.25** bar
